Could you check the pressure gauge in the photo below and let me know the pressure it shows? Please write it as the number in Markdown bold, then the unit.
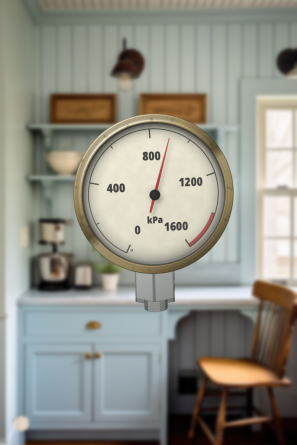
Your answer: **900** kPa
